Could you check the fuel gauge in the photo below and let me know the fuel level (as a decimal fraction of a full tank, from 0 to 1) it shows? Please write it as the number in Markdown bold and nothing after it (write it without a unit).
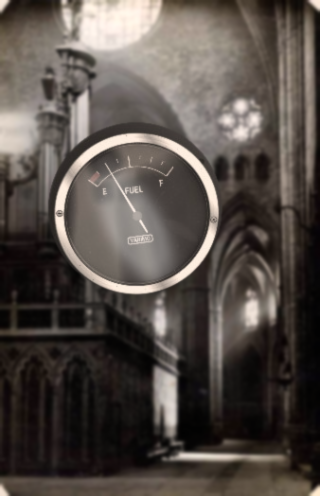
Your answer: **0.25**
